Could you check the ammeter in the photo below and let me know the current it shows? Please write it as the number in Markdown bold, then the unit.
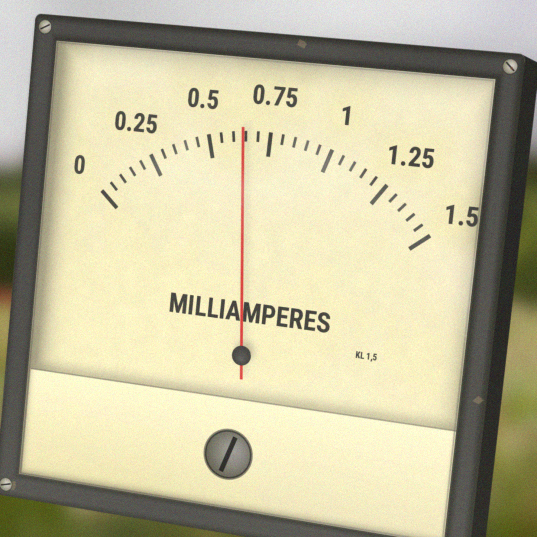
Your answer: **0.65** mA
